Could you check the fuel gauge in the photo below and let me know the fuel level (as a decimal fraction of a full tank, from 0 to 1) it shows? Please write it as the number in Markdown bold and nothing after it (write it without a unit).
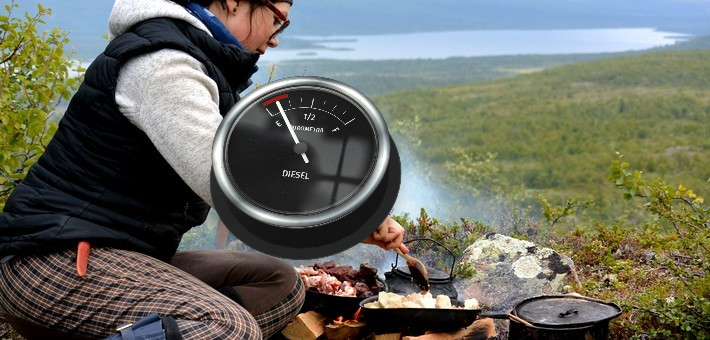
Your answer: **0.125**
